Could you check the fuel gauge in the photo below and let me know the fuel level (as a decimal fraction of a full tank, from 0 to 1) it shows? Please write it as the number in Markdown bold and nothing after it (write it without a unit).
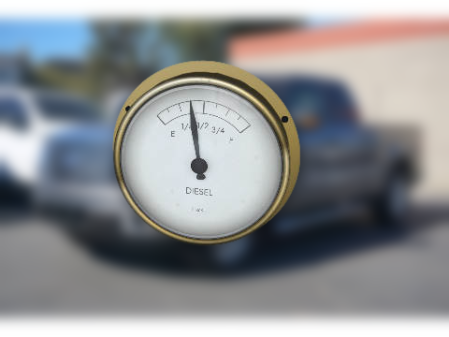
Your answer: **0.375**
